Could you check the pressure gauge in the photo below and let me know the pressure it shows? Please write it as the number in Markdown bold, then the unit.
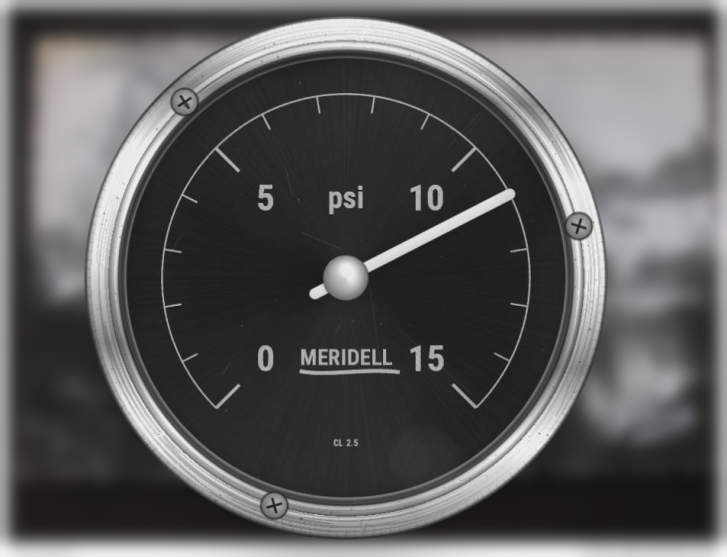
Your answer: **11** psi
